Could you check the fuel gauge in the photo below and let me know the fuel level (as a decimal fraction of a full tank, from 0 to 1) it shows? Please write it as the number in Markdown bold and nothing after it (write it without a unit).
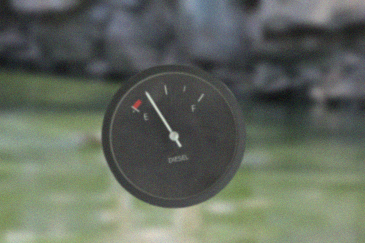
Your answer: **0.25**
